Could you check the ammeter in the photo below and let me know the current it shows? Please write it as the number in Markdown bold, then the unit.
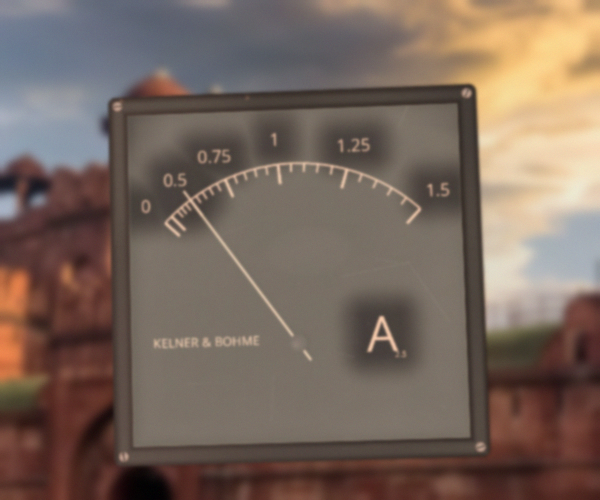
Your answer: **0.5** A
